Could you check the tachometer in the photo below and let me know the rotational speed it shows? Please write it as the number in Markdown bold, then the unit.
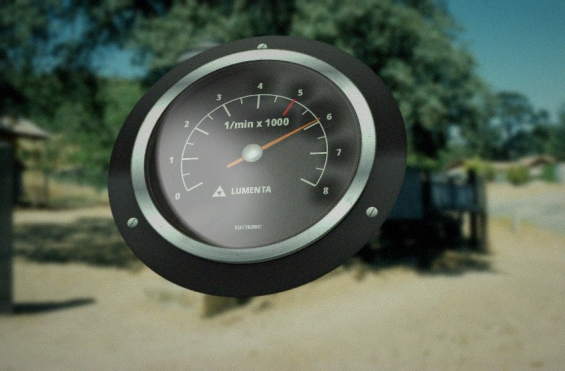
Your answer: **6000** rpm
